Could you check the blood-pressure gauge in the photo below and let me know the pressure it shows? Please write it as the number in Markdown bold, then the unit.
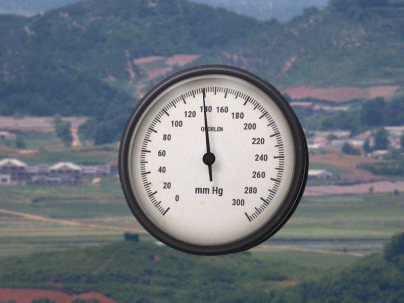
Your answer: **140** mmHg
